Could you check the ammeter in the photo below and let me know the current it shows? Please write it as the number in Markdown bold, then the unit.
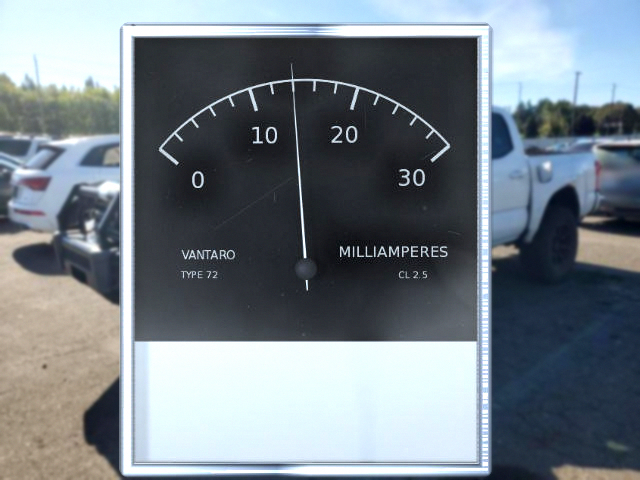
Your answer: **14** mA
